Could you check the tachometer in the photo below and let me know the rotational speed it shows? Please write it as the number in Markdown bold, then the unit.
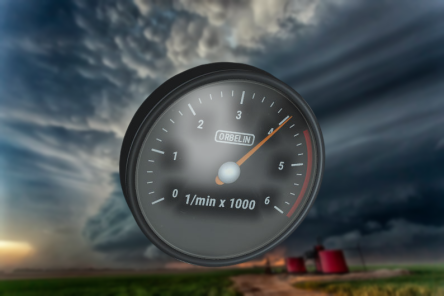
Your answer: **4000** rpm
